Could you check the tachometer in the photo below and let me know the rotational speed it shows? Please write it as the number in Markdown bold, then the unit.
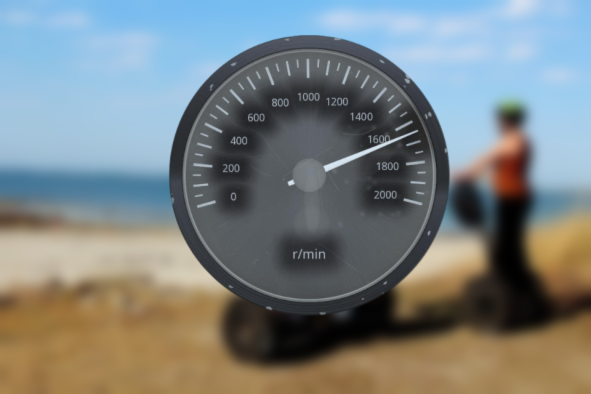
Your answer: **1650** rpm
